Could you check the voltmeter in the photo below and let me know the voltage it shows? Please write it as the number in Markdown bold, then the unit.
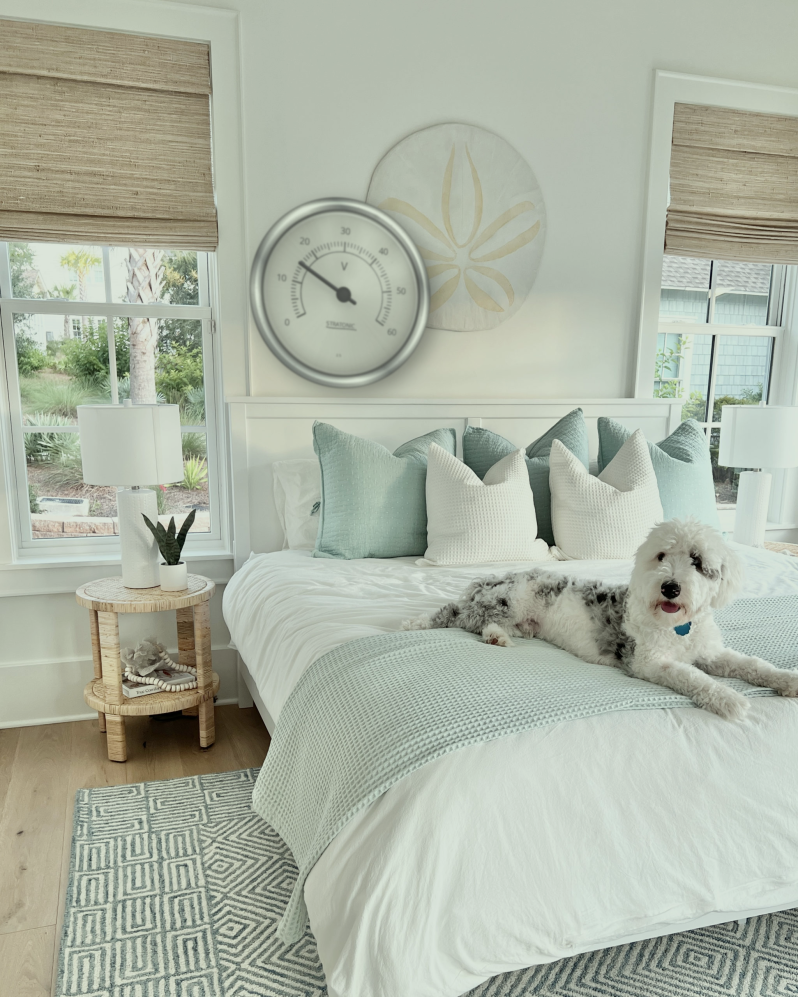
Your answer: **15** V
